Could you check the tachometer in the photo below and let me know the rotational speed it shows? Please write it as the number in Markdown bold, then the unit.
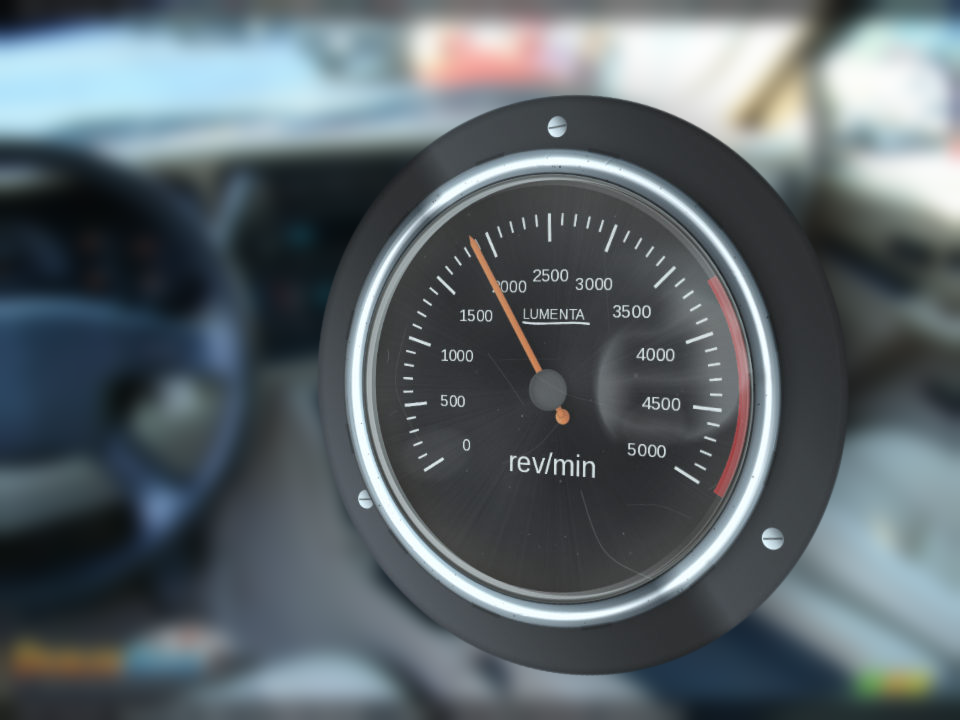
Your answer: **1900** rpm
